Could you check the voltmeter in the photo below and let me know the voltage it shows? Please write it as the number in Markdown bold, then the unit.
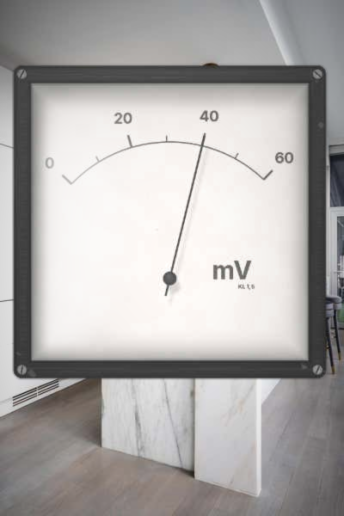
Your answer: **40** mV
